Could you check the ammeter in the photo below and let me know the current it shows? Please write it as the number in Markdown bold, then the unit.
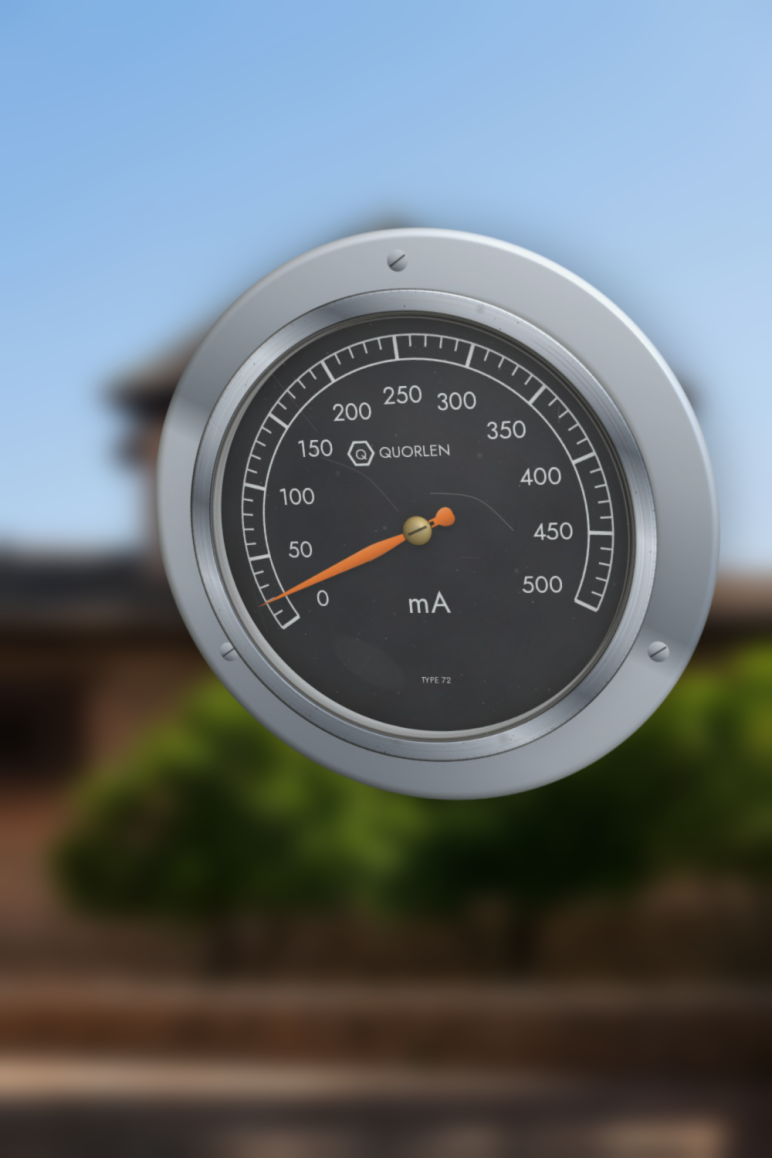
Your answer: **20** mA
